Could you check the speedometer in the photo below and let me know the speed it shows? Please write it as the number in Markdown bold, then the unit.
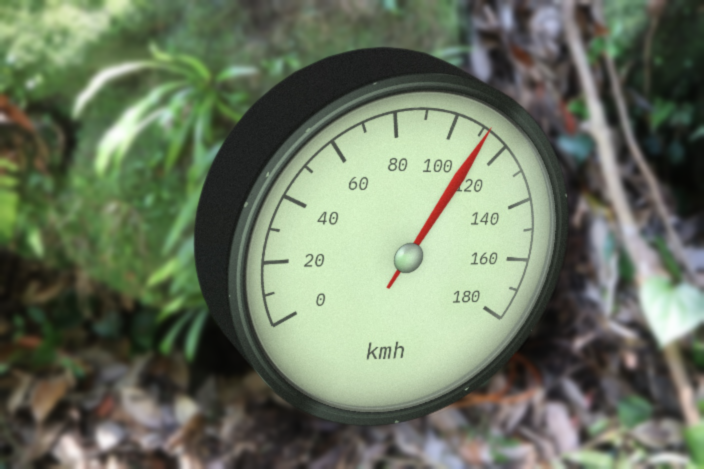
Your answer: **110** km/h
